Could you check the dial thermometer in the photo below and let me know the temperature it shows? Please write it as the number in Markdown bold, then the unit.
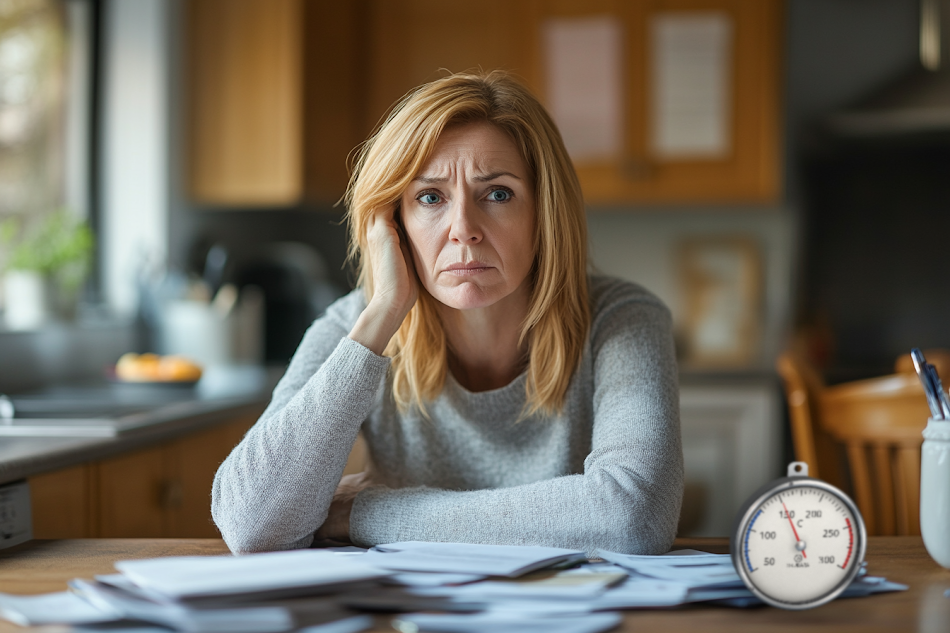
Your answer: **150** °C
